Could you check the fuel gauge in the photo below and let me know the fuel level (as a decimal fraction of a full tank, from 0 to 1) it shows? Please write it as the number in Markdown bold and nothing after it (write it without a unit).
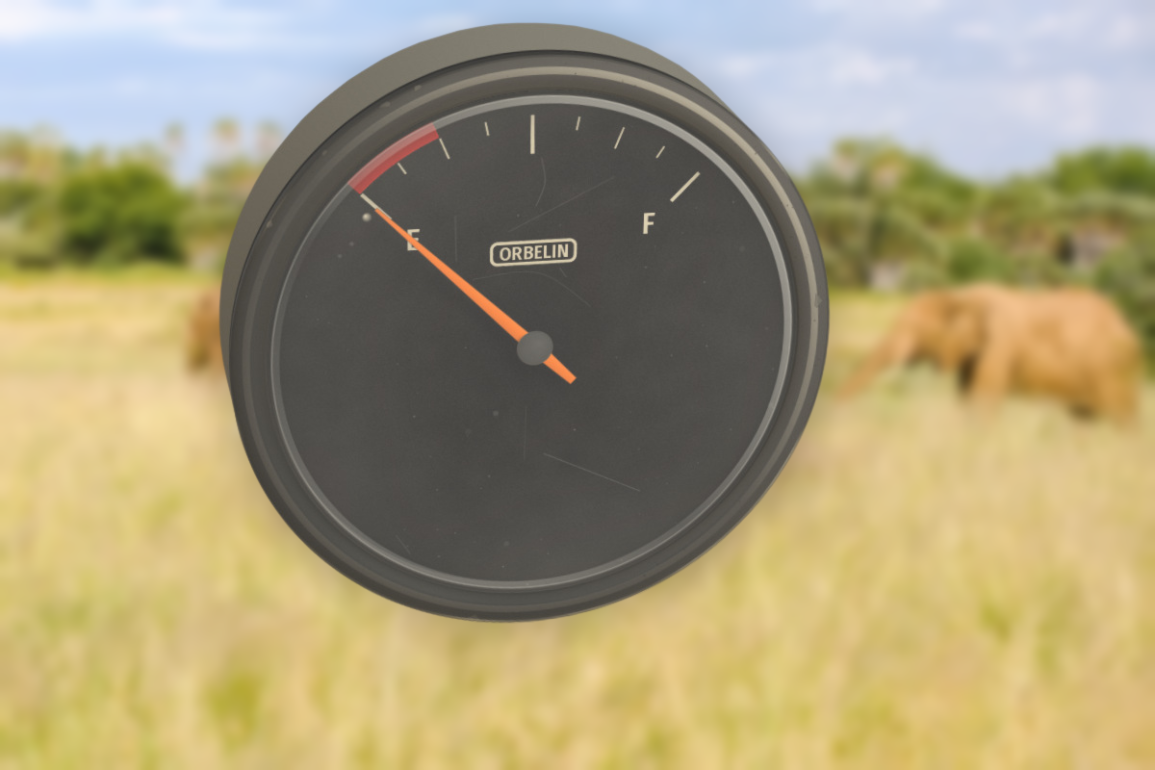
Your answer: **0**
